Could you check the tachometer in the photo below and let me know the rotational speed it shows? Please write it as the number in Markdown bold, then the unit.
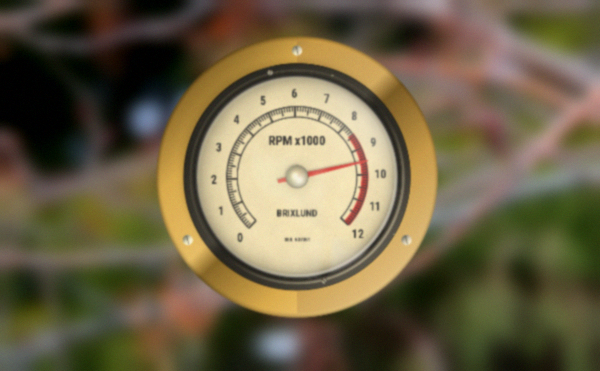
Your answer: **9500** rpm
